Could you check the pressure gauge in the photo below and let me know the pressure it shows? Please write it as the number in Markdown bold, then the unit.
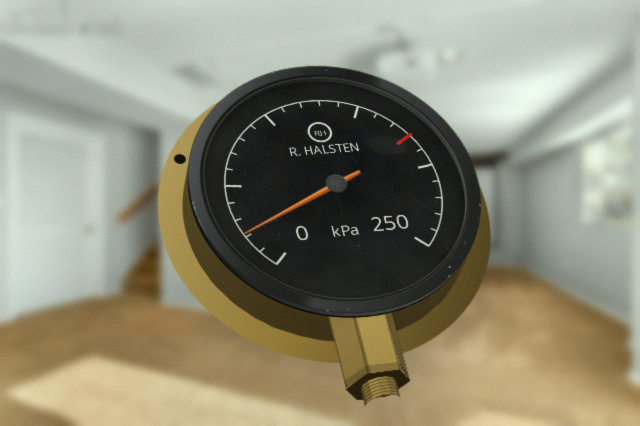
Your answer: **20** kPa
